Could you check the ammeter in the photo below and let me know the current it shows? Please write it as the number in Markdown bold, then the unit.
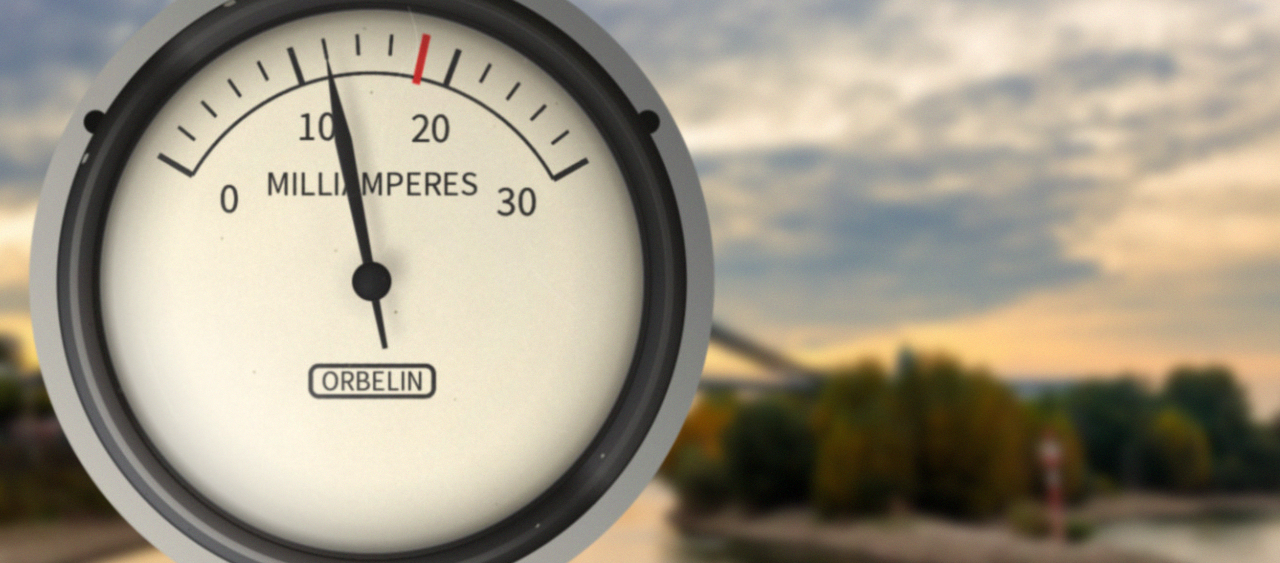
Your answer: **12** mA
